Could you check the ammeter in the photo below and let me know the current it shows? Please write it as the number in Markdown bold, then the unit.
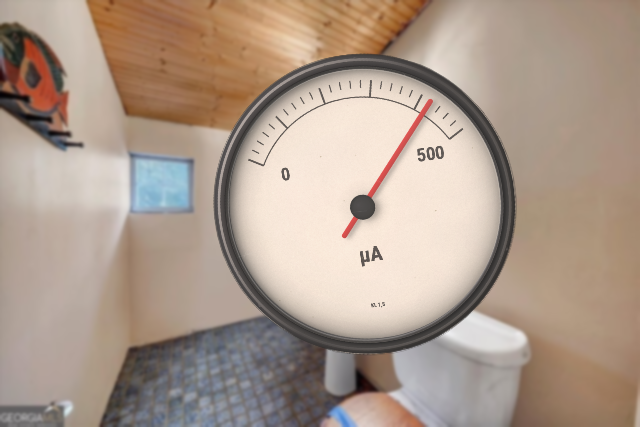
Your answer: **420** µA
